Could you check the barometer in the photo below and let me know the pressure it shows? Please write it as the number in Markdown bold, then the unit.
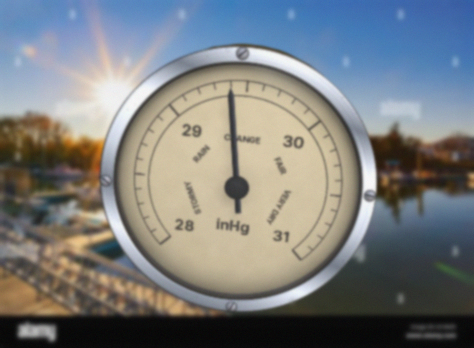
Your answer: **29.4** inHg
